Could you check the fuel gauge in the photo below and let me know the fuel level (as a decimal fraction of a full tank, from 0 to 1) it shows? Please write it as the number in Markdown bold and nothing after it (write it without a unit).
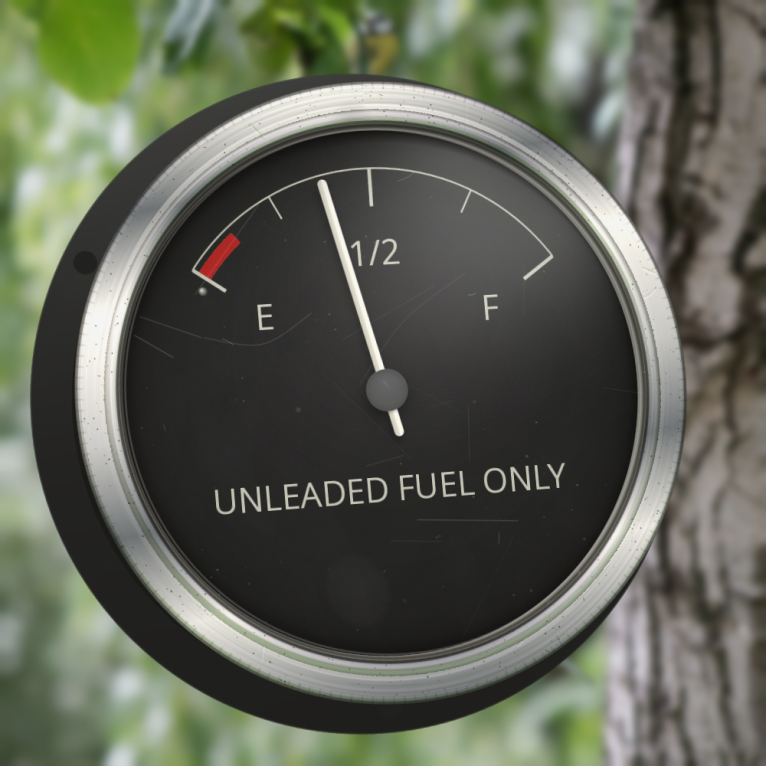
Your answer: **0.375**
